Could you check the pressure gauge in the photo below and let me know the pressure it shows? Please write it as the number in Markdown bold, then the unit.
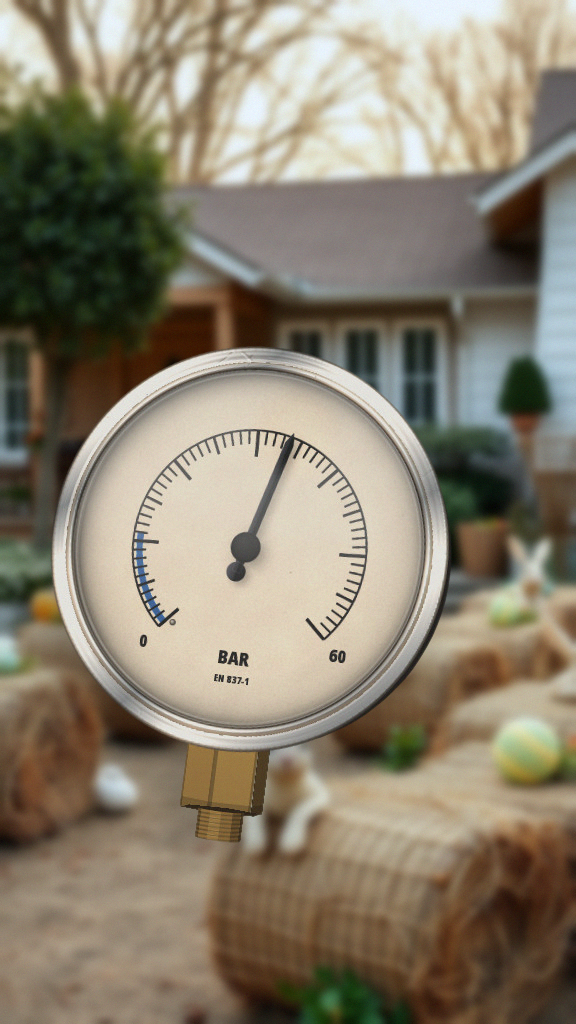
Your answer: **34** bar
